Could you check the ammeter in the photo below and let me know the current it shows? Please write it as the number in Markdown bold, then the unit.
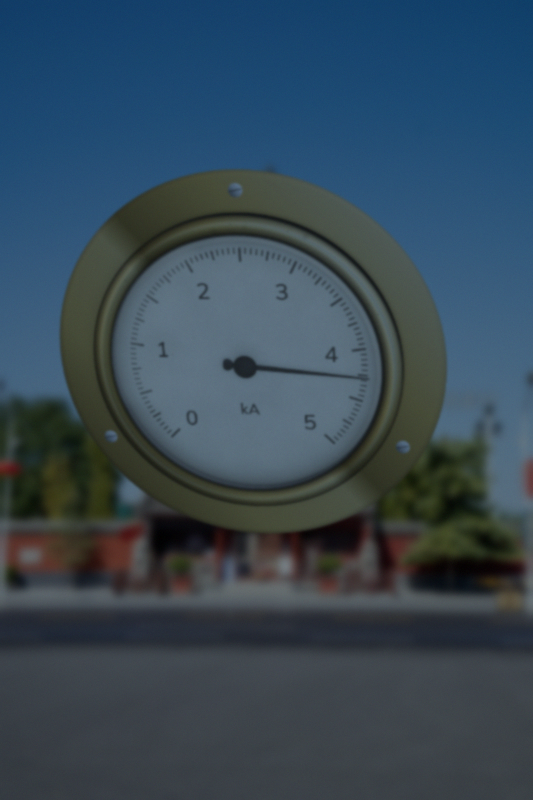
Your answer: **4.25** kA
